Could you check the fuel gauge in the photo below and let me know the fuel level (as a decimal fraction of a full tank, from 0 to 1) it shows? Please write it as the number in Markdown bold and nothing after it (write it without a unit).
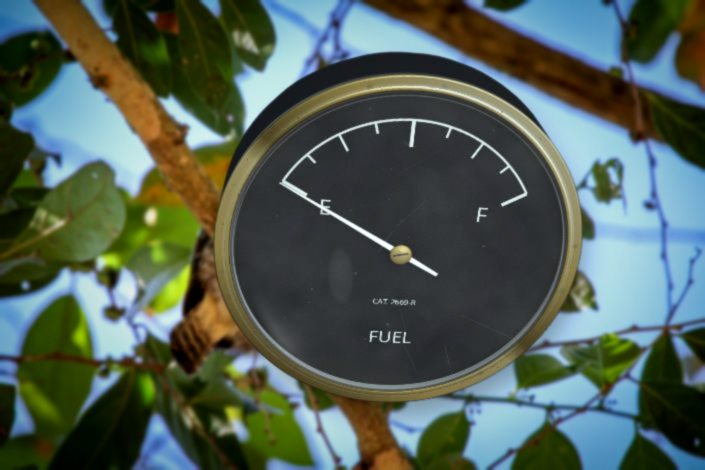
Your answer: **0**
